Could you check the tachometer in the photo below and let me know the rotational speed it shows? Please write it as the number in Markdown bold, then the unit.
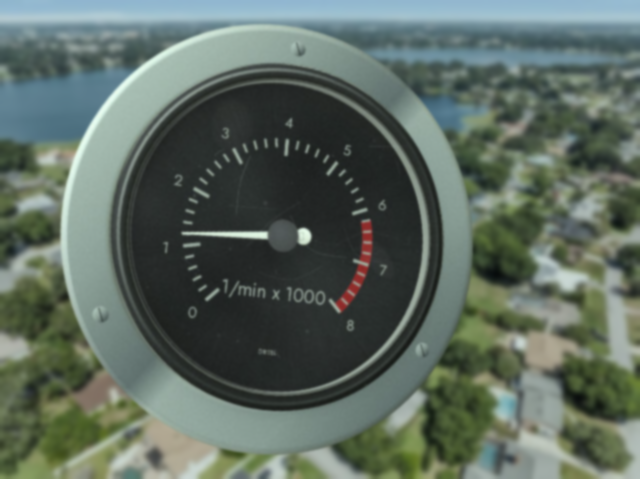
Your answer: **1200** rpm
